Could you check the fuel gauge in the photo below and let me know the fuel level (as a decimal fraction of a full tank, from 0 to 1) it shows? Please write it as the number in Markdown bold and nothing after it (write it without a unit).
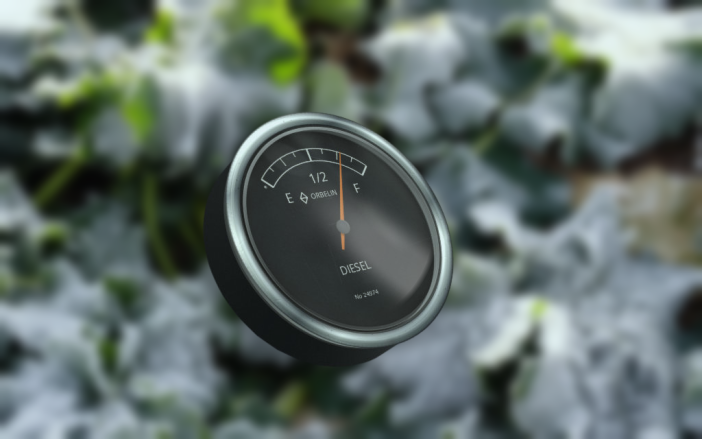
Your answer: **0.75**
